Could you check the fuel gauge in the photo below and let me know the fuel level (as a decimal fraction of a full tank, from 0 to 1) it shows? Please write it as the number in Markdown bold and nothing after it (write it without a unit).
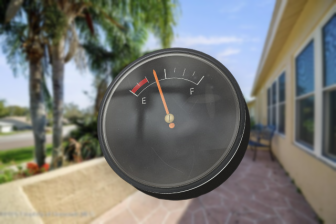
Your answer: **0.375**
